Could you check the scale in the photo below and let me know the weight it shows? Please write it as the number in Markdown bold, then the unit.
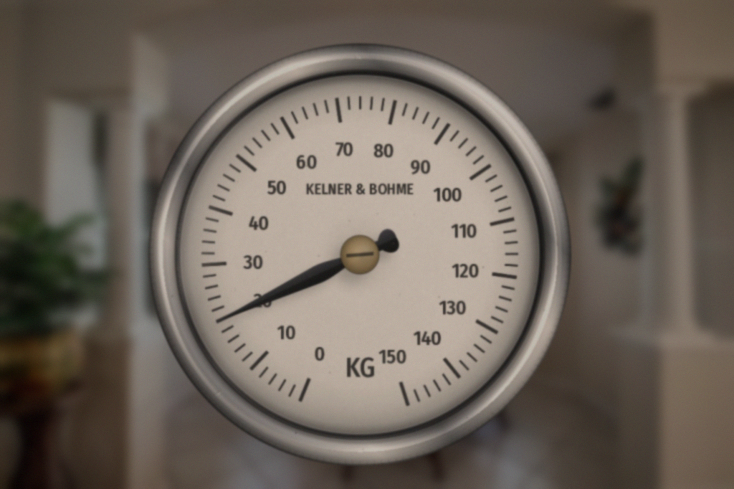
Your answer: **20** kg
